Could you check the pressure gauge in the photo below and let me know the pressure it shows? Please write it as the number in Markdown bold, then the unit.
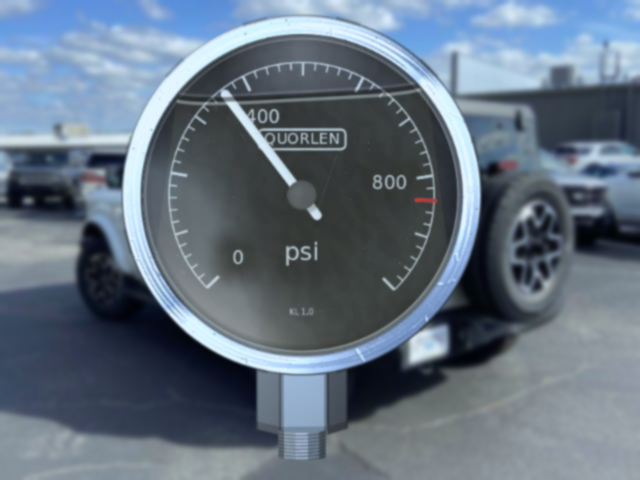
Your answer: **360** psi
